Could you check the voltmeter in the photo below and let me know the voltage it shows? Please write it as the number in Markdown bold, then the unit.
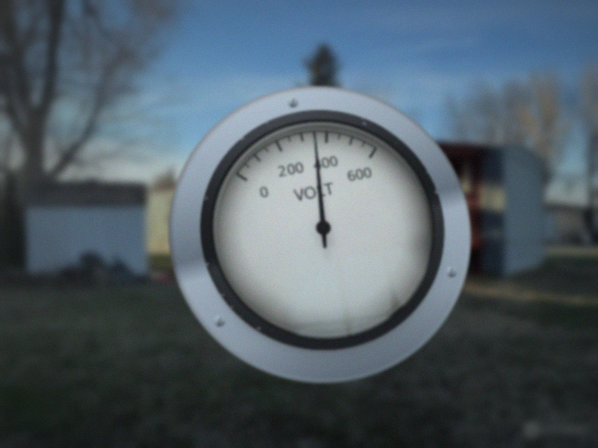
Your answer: **350** V
